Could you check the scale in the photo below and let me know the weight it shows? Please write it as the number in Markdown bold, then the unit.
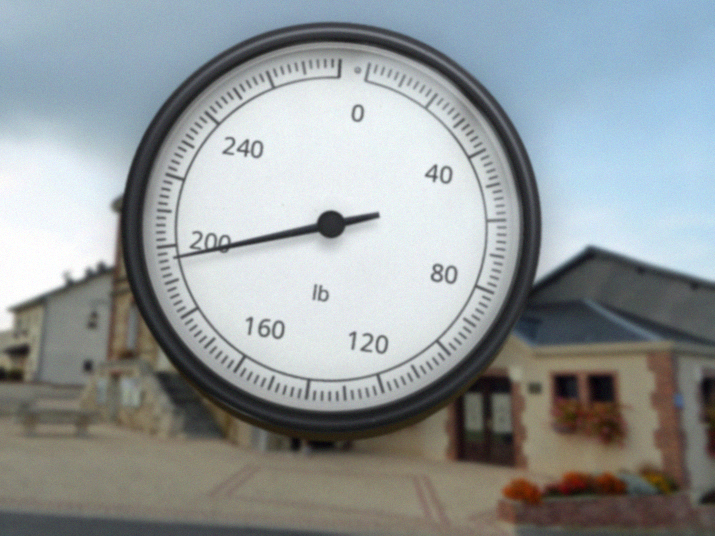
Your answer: **196** lb
